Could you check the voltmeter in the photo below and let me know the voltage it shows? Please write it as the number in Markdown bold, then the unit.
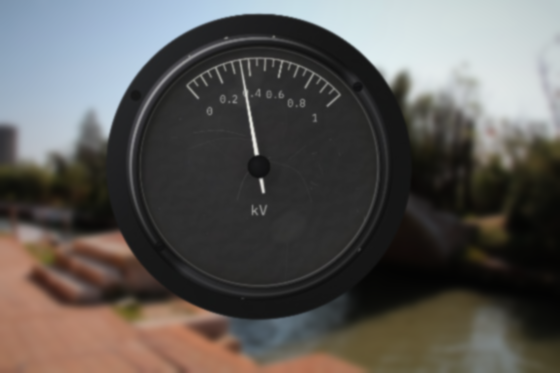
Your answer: **0.35** kV
